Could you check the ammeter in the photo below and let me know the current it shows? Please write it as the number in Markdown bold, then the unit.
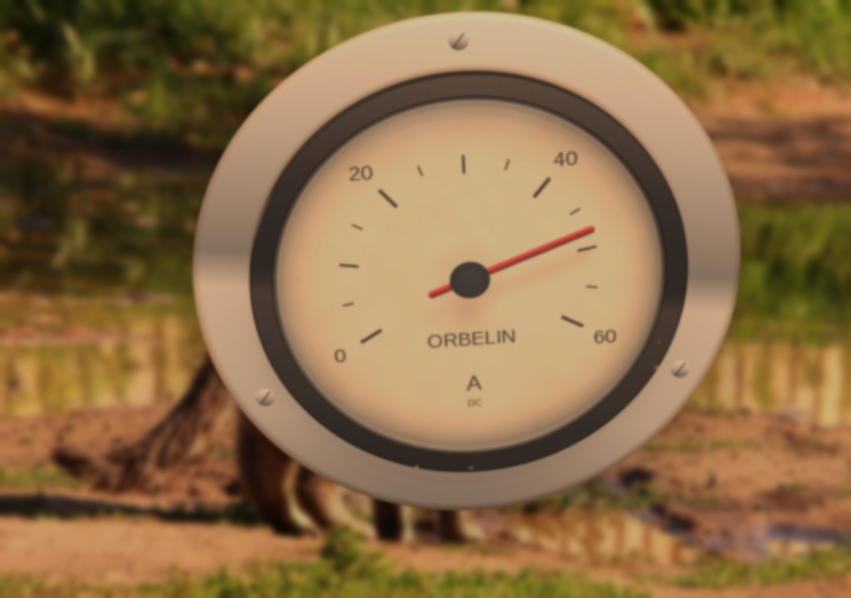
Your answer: **47.5** A
